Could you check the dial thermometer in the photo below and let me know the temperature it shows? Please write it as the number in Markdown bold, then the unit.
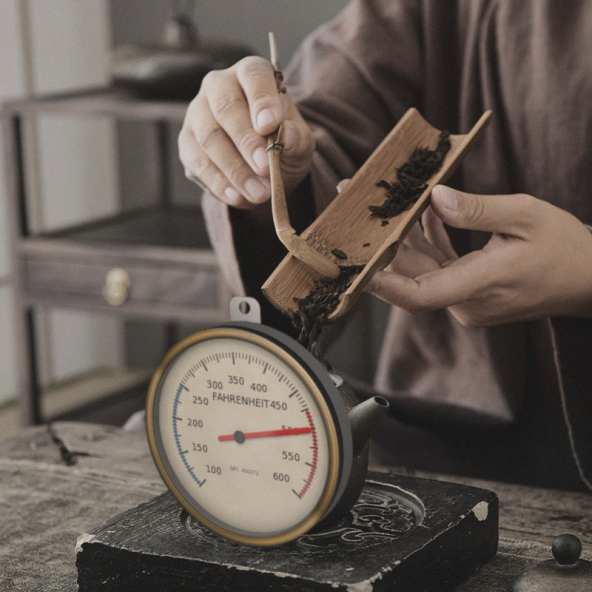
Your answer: **500** °F
